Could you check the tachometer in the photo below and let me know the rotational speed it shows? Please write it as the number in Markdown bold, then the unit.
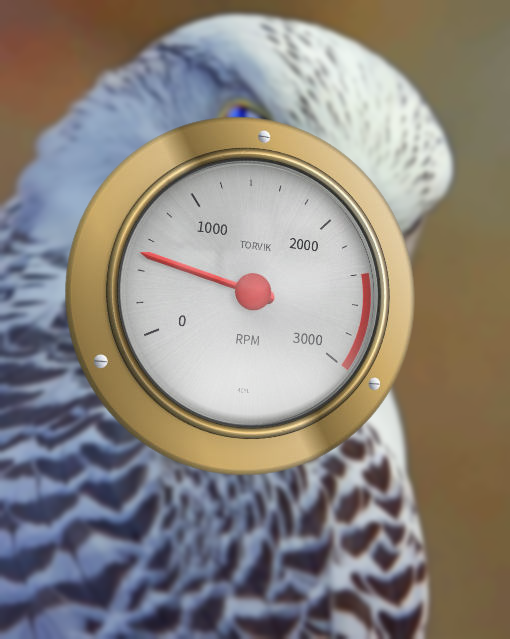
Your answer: **500** rpm
